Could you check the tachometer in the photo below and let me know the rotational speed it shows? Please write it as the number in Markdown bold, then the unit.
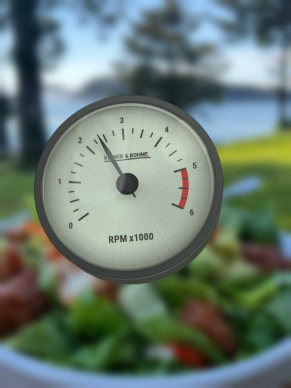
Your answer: **2375** rpm
